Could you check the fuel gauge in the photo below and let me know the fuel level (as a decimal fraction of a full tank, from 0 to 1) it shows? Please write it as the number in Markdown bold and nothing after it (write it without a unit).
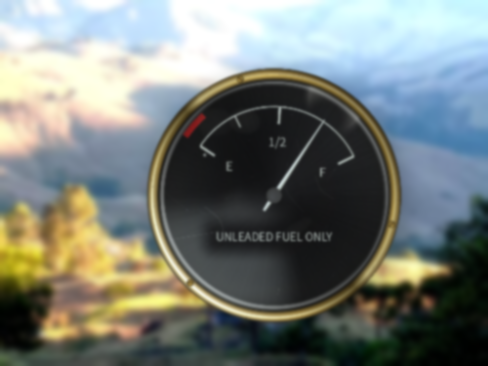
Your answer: **0.75**
